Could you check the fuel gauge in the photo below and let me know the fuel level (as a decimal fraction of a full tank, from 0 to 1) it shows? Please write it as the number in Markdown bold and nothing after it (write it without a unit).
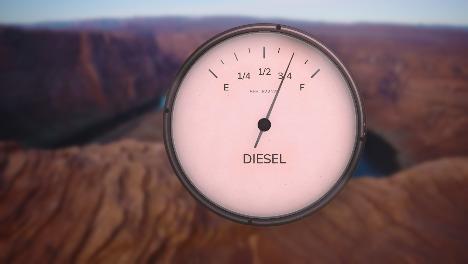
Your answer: **0.75**
